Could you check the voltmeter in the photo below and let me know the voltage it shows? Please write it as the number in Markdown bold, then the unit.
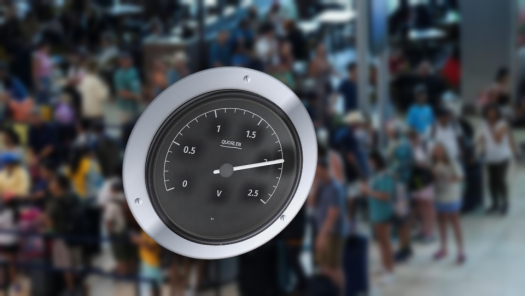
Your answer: **2** V
